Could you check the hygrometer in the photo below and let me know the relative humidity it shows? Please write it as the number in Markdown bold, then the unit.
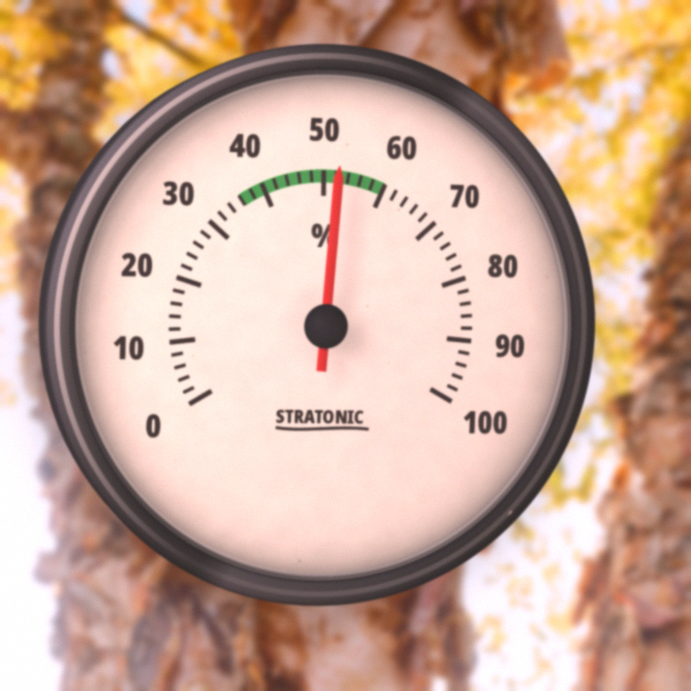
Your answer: **52** %
